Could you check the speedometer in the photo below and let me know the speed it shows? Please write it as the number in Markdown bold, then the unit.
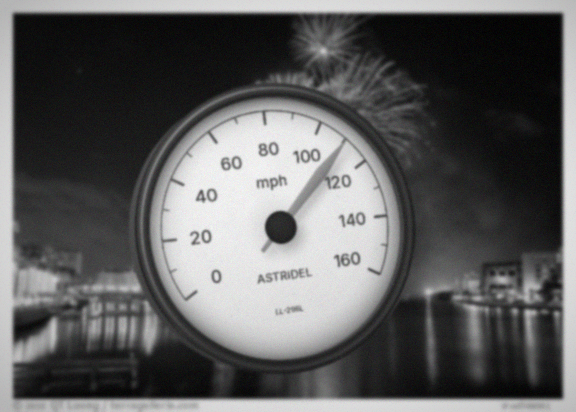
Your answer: **110** mph
